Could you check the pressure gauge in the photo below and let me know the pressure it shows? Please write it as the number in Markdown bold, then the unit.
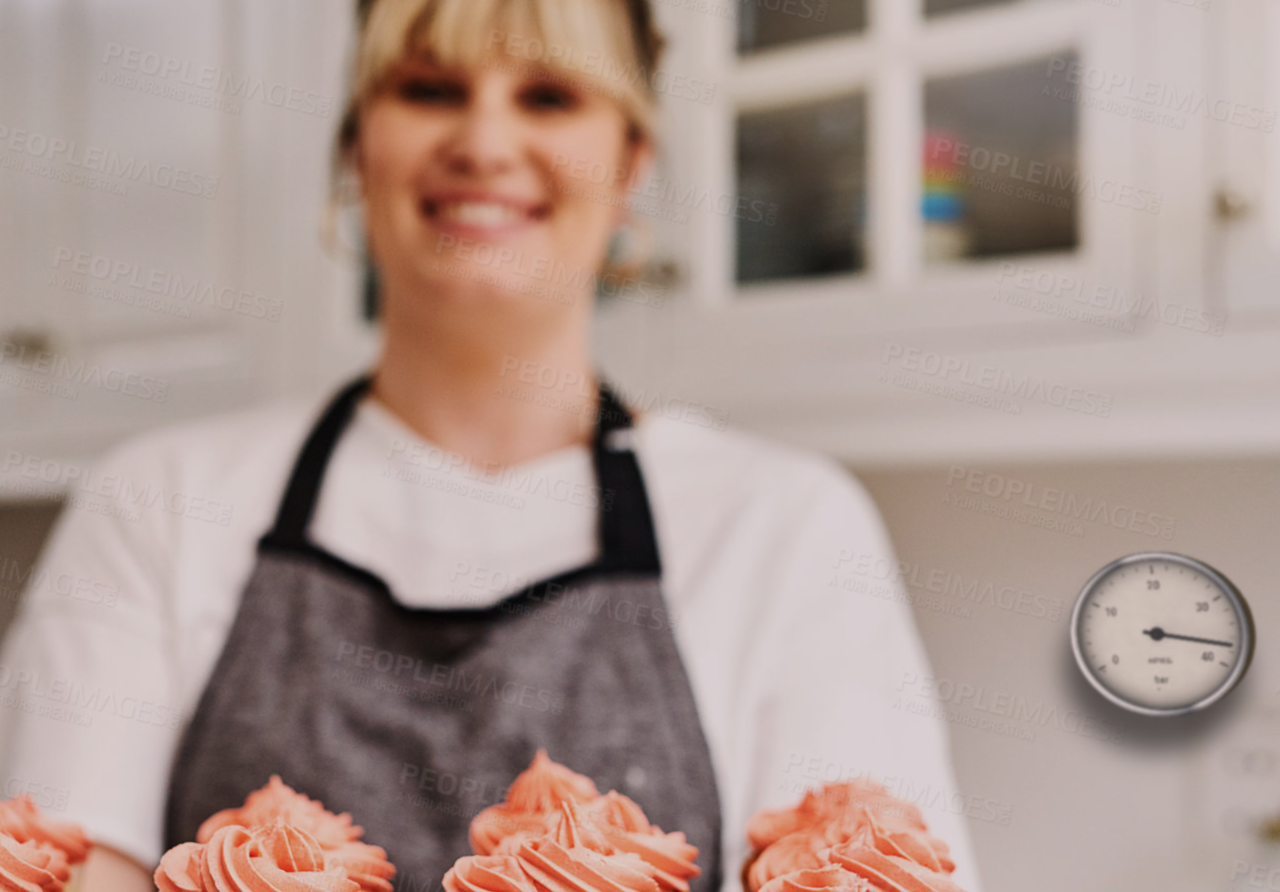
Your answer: **37** bar
